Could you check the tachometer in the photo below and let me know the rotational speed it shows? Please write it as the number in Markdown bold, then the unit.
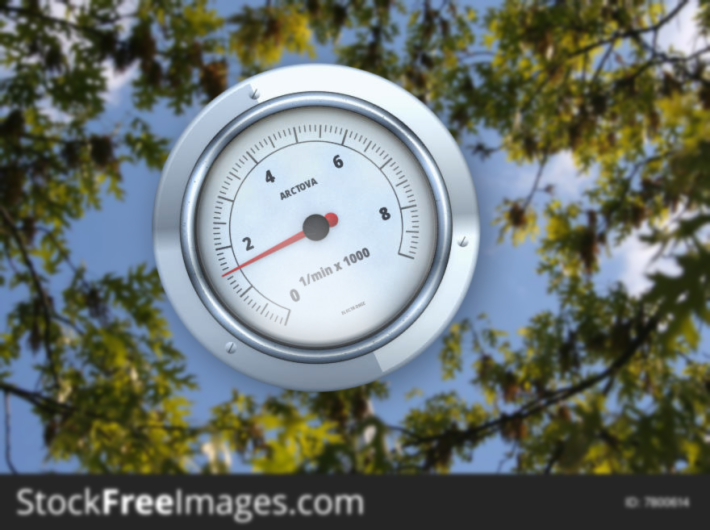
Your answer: **1500** rpm
